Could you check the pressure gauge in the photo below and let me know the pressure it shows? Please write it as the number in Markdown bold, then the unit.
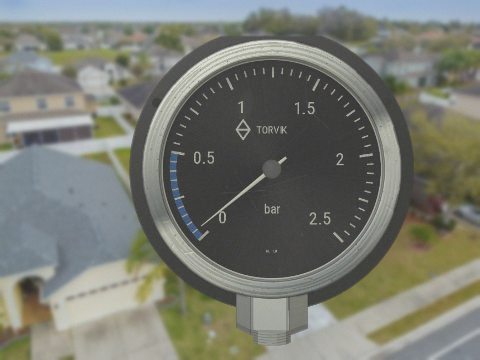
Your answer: **0.05** bar
